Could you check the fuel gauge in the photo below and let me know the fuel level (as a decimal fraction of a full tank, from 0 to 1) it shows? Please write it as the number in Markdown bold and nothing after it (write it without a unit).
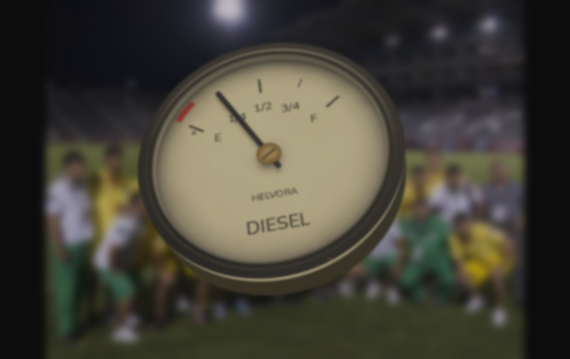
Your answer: **0.25**
